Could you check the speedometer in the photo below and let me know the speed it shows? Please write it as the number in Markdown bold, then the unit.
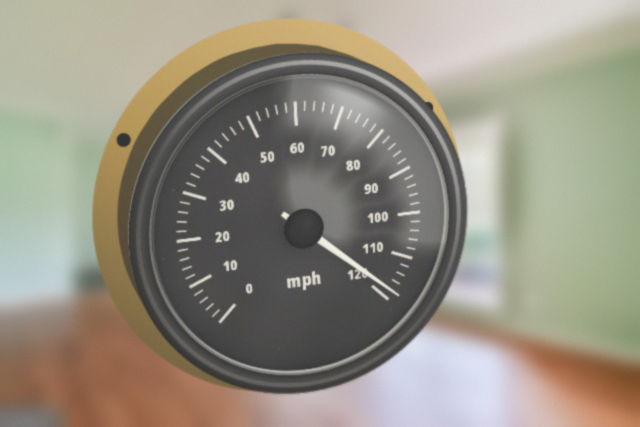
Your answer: **118** mph
